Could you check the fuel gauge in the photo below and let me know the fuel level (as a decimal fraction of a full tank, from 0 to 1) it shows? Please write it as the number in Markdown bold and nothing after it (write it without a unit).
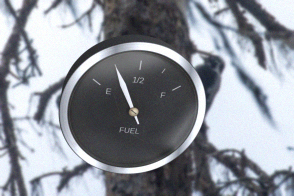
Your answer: **0.25**
